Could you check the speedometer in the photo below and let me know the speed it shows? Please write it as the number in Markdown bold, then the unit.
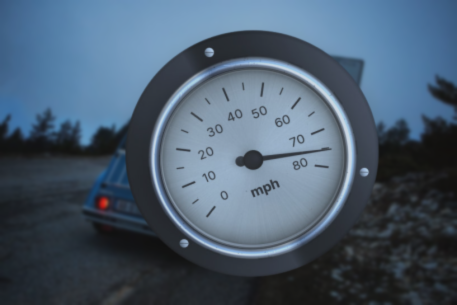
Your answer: **75** mph
